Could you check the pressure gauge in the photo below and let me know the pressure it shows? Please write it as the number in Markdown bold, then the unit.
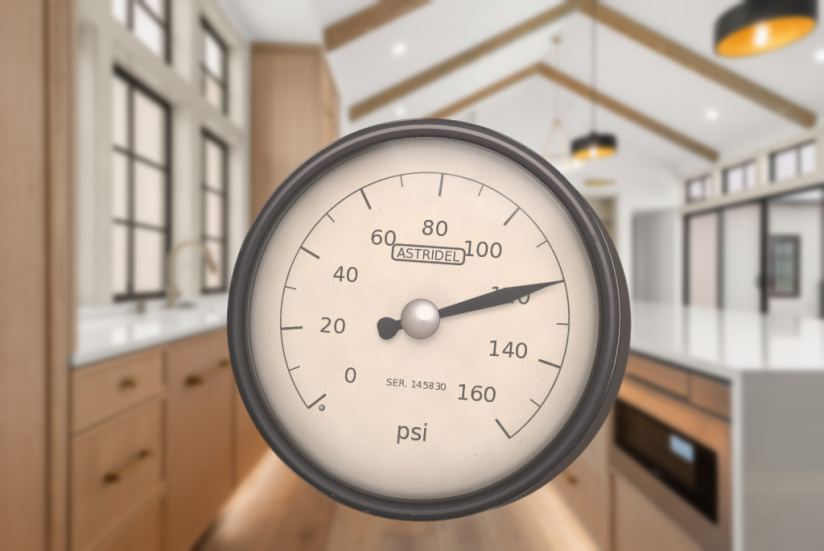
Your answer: **120** psi
